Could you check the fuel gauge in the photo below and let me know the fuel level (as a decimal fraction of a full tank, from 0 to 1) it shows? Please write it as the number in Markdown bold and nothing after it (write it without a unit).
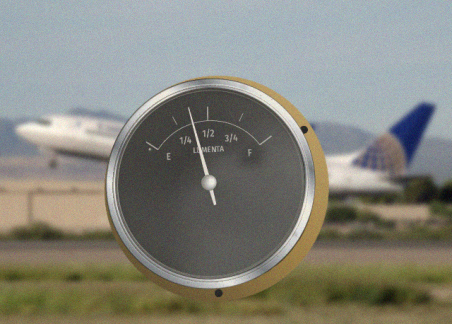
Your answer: **0.375**
